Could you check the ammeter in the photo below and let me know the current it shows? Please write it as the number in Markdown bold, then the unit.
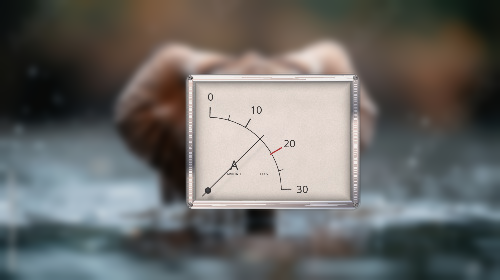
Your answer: **15** A
